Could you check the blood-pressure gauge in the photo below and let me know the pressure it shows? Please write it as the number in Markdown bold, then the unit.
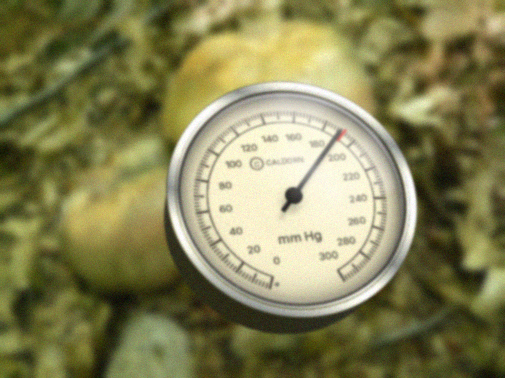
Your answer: **190** mmHg
